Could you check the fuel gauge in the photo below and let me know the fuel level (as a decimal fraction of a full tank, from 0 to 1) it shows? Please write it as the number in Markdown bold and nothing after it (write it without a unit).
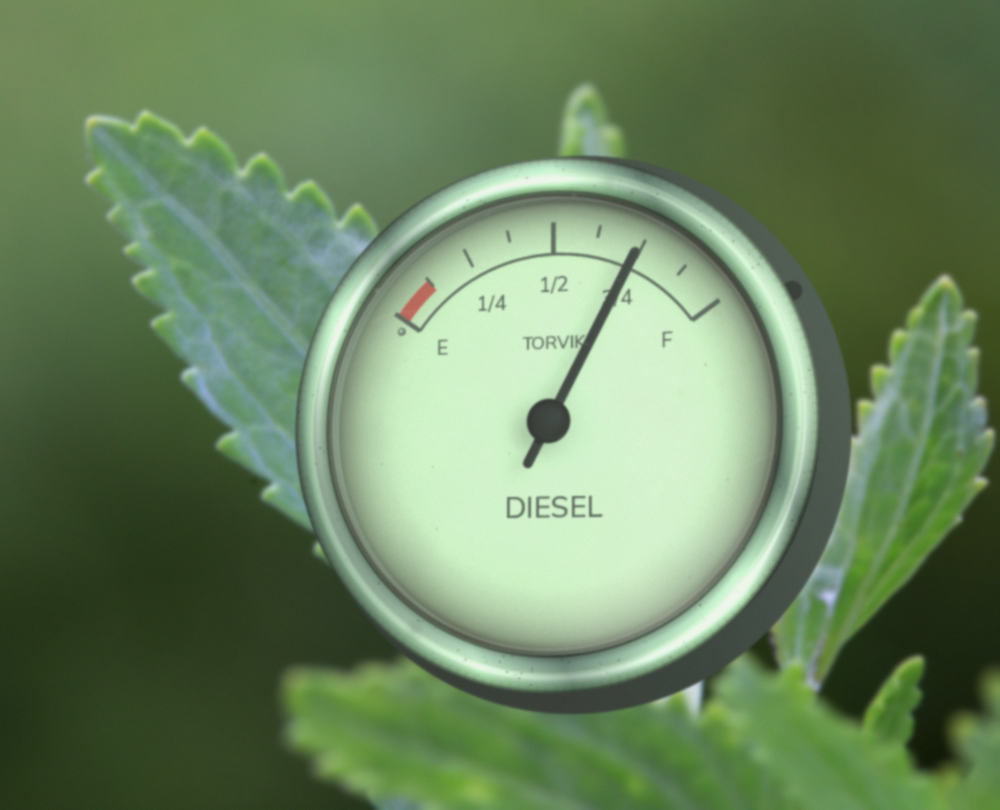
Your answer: **0.75**
